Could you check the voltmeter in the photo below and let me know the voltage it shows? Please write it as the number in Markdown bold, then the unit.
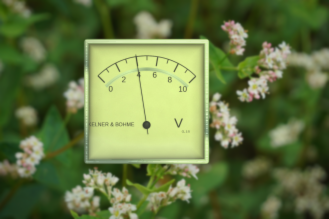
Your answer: **4** V
